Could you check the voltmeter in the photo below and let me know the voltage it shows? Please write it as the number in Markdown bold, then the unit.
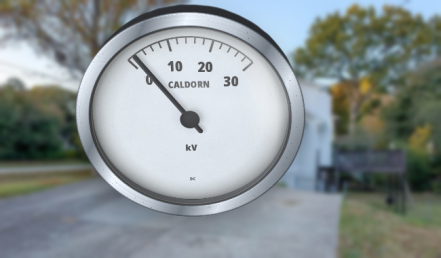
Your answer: **2** kV
